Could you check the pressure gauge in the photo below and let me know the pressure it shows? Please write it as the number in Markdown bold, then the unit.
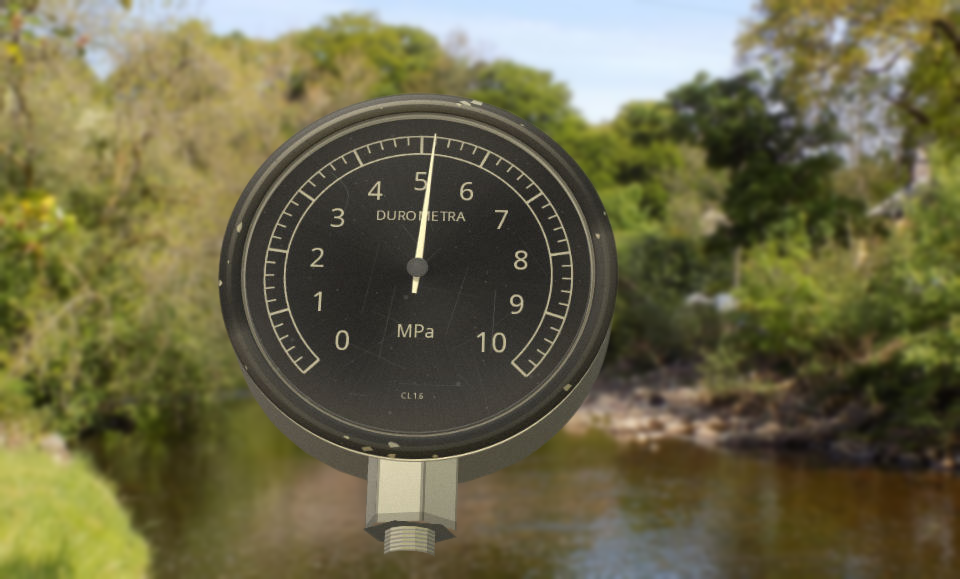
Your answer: **5.2** MPa
